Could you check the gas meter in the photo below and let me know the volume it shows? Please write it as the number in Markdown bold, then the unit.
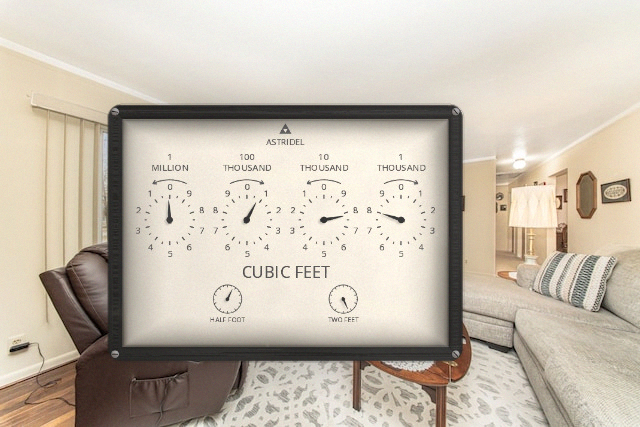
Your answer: **7800** ft³
